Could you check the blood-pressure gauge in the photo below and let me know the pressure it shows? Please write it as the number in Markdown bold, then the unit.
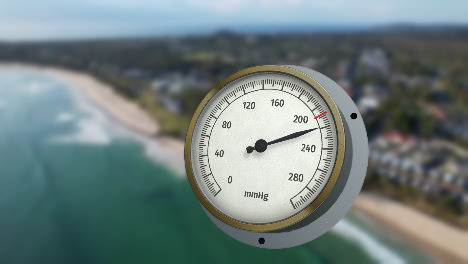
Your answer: **220** mmHg
